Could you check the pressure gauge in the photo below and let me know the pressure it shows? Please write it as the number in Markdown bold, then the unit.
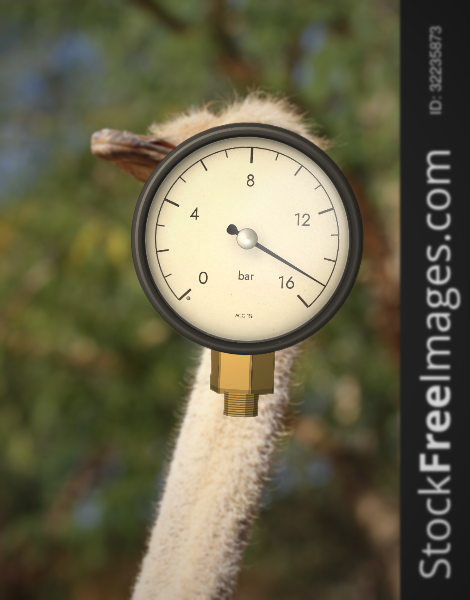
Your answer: **15** bar
